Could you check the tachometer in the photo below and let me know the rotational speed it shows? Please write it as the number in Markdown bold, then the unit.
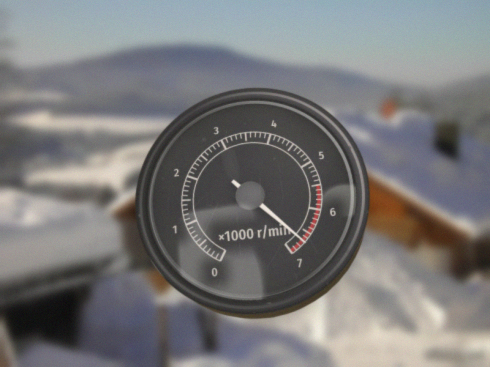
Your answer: **6700** rpm
